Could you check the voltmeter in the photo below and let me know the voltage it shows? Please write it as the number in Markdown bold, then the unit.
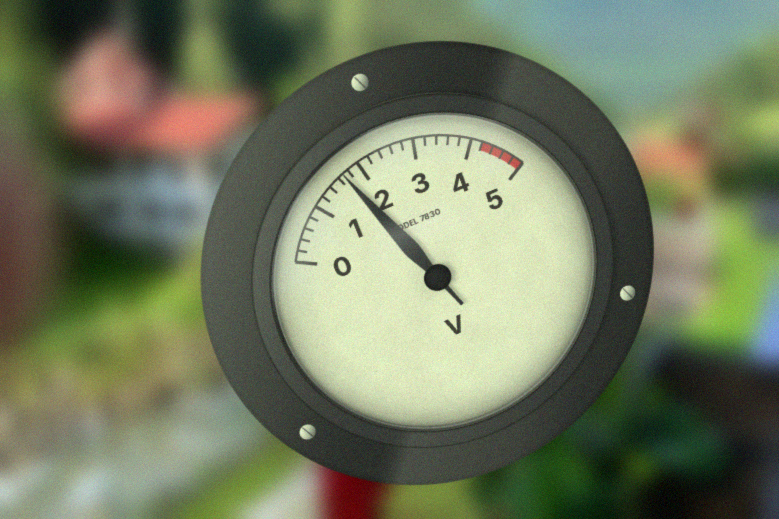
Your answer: **1.7** V
